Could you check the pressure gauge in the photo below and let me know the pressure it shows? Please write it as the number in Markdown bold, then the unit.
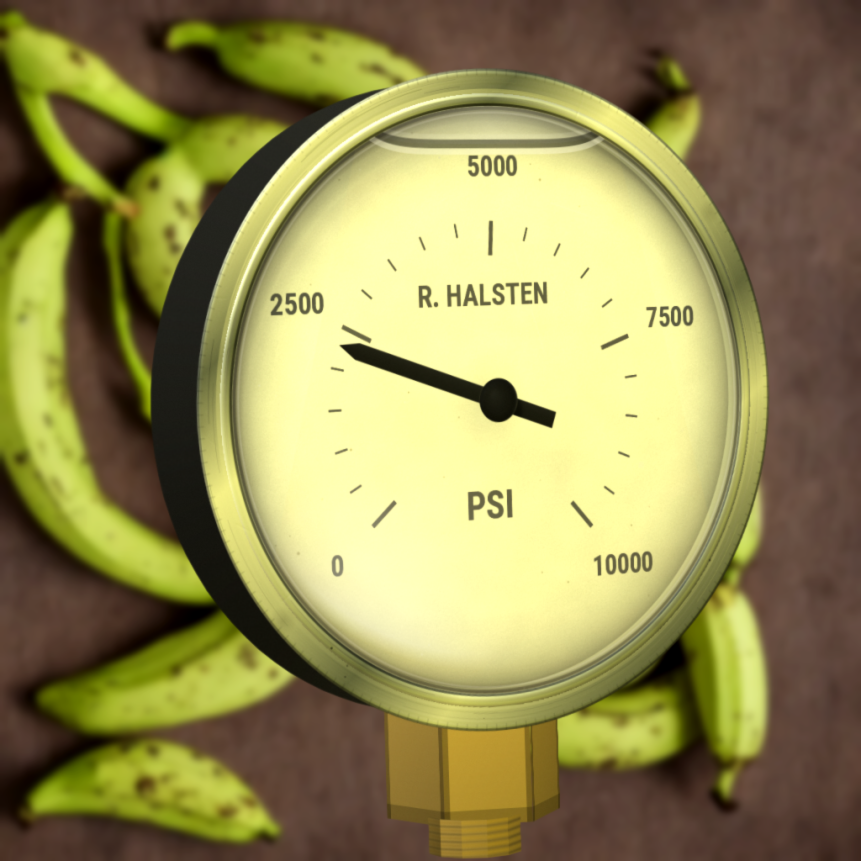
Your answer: **2250** psi
